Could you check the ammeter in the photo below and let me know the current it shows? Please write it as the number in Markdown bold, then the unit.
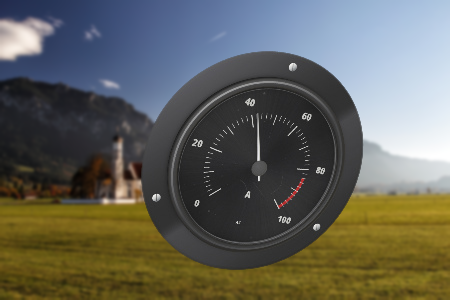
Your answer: **42** A
